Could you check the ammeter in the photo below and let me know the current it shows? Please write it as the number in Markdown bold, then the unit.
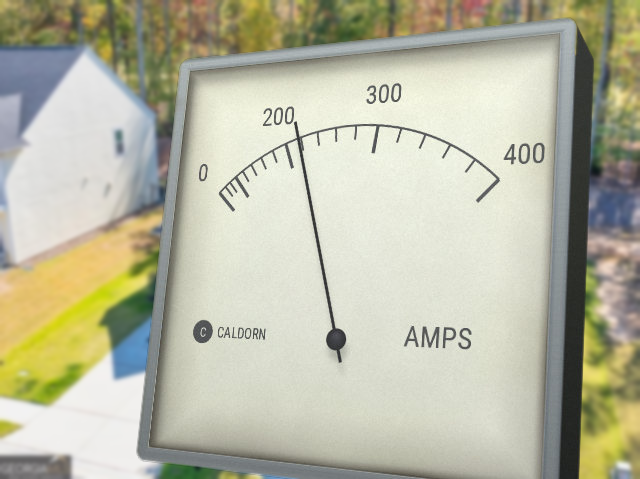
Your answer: **220** A
